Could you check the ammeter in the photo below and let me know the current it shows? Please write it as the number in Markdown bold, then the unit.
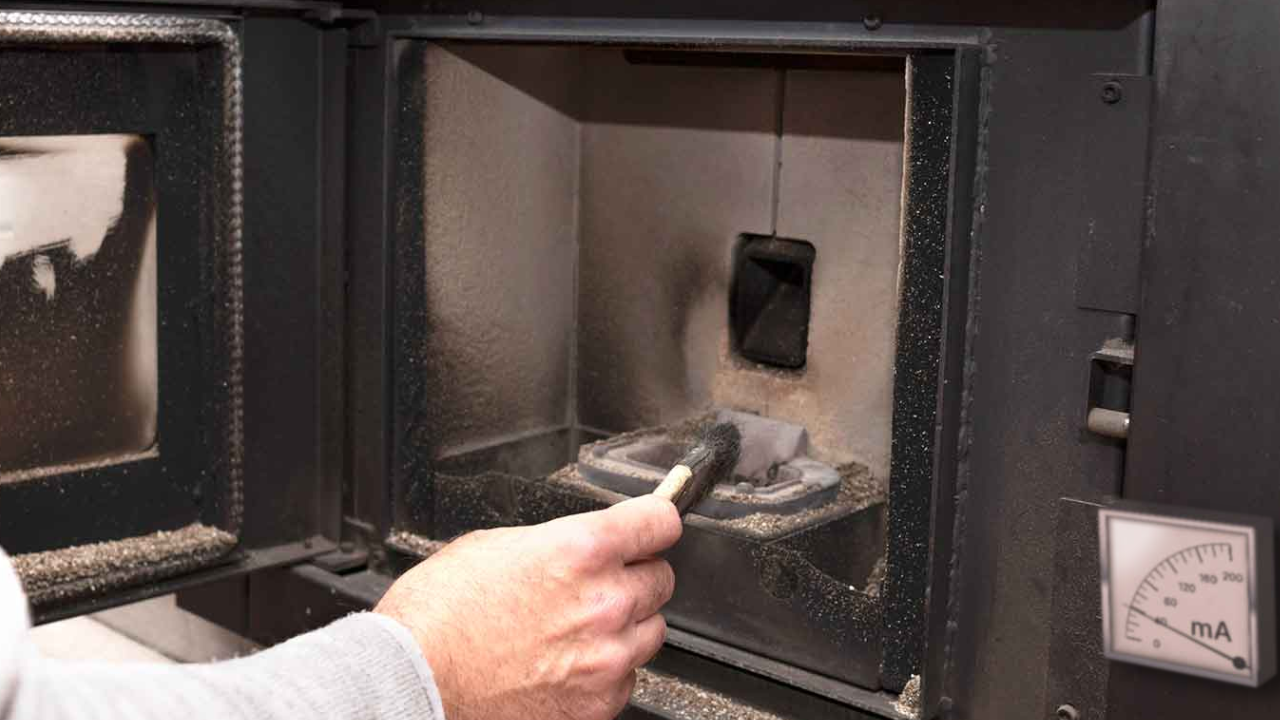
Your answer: **40** mA
